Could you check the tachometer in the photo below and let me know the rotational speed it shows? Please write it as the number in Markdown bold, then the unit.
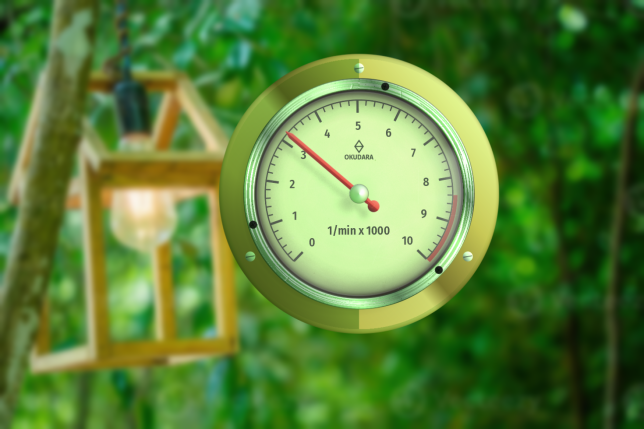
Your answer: **3200** rpm
